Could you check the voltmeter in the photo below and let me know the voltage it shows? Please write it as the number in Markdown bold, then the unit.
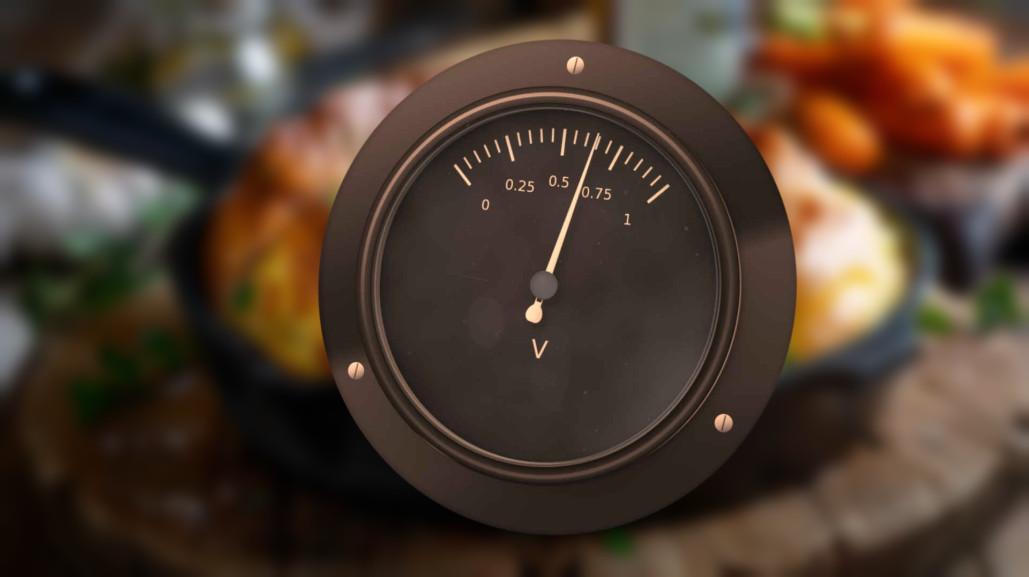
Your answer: **0.65** V
